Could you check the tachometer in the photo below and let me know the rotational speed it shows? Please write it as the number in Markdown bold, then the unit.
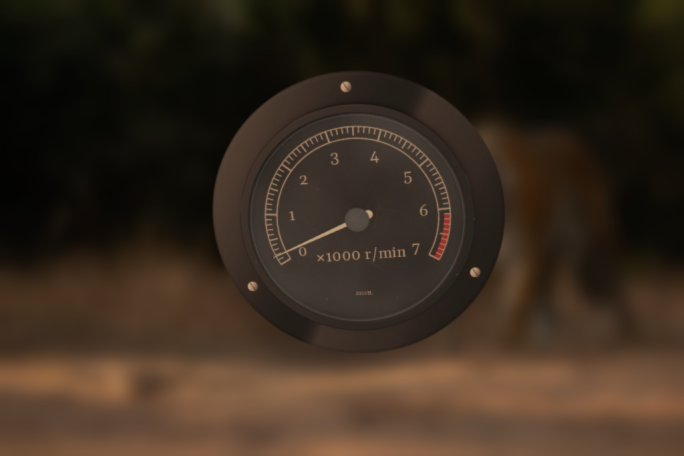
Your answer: **200** rpm
